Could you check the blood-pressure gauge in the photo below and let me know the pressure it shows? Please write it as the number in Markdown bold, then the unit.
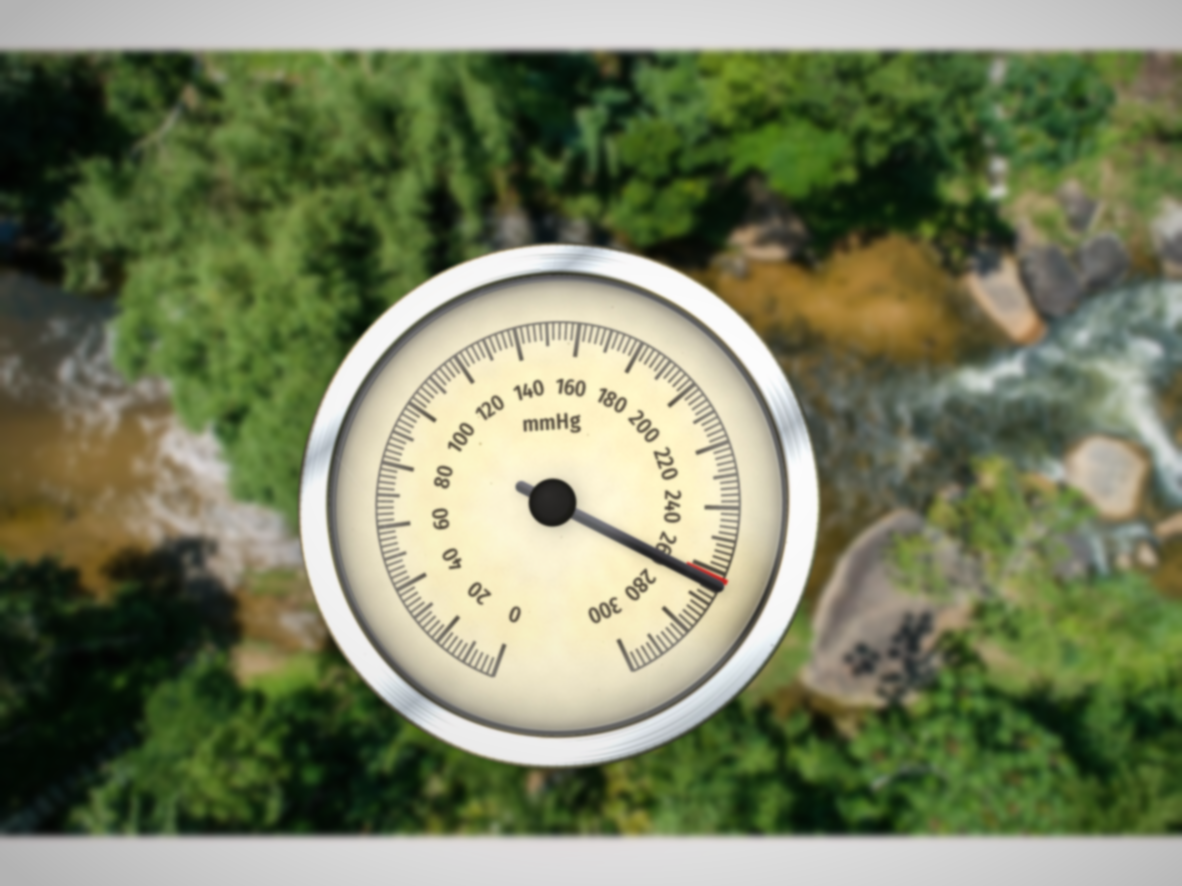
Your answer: **264** mmHg
